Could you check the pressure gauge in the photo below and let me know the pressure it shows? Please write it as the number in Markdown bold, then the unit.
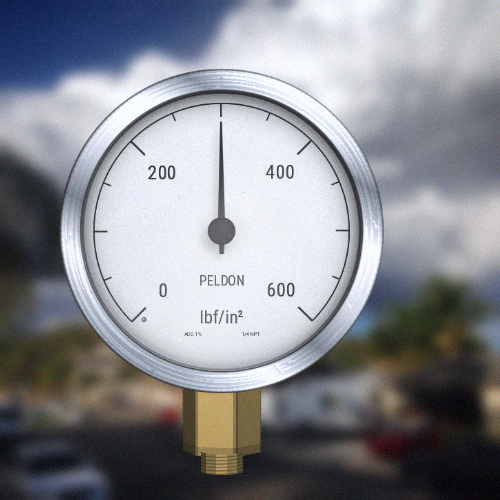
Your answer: **300** psi
